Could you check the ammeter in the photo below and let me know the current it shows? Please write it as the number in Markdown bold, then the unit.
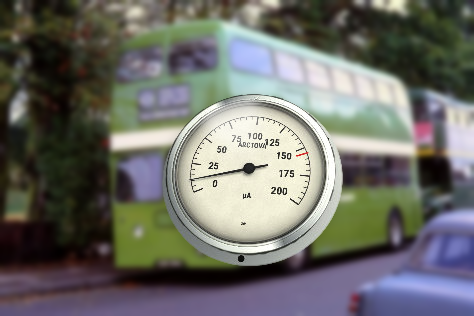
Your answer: **10** µA
